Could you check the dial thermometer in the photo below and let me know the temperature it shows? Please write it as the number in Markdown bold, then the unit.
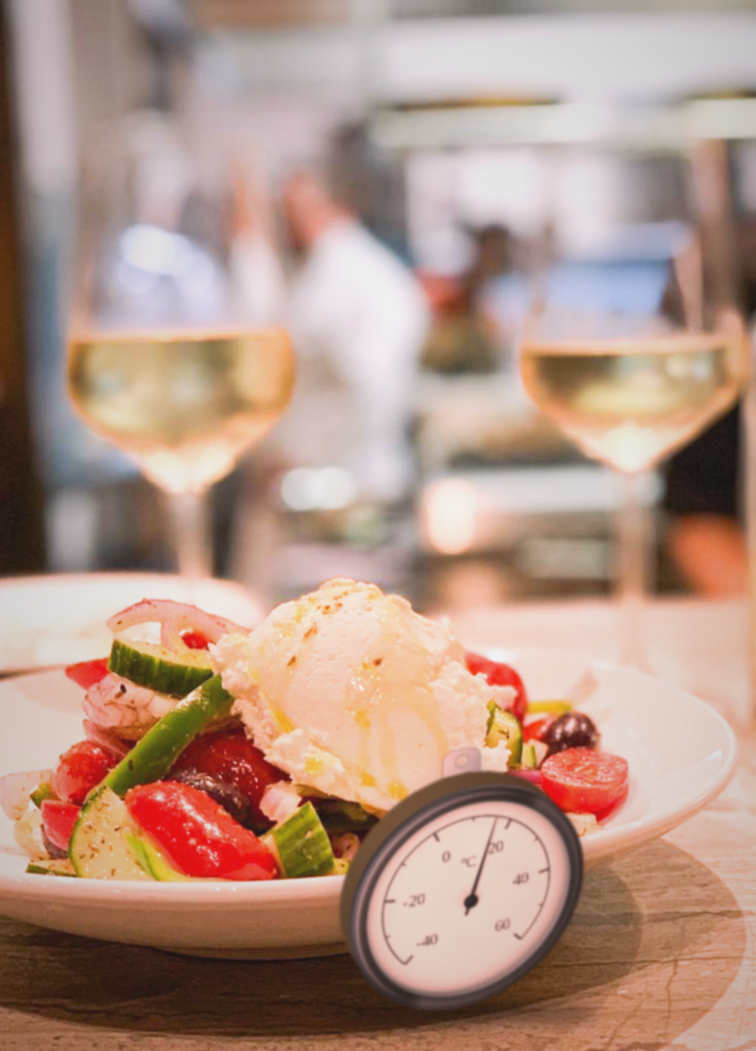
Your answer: **15** °C
